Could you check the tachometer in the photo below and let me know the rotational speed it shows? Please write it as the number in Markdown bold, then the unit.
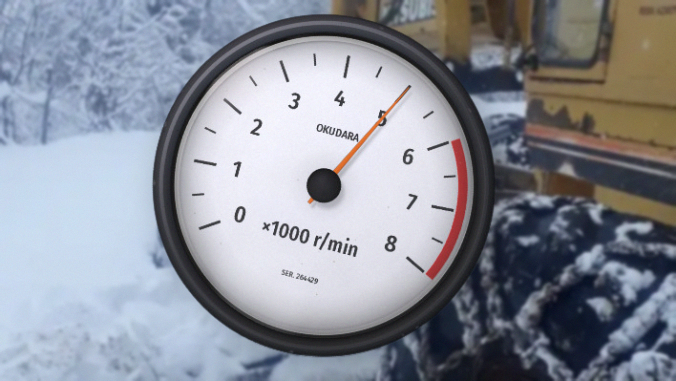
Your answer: **5000** rpm
